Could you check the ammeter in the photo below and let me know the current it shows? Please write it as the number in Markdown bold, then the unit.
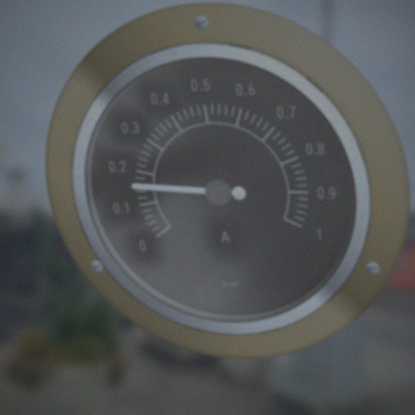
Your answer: **0.16** A
